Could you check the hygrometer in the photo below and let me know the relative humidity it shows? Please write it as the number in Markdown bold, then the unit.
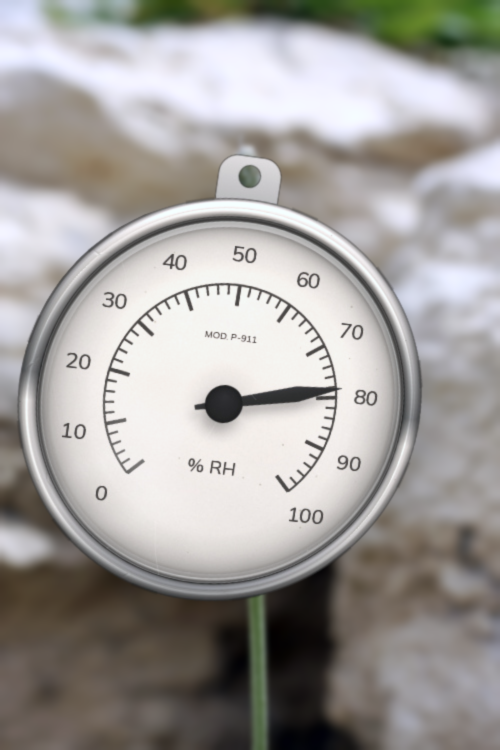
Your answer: **78** %
